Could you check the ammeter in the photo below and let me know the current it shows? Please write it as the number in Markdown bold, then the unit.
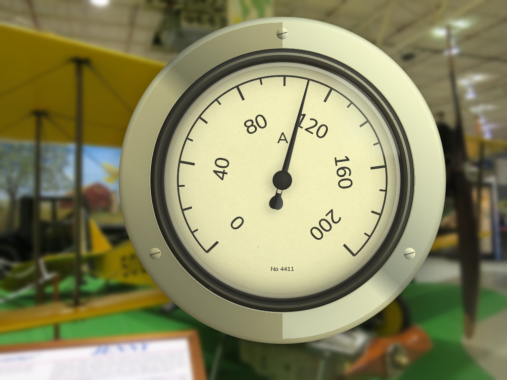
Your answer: **110** A
